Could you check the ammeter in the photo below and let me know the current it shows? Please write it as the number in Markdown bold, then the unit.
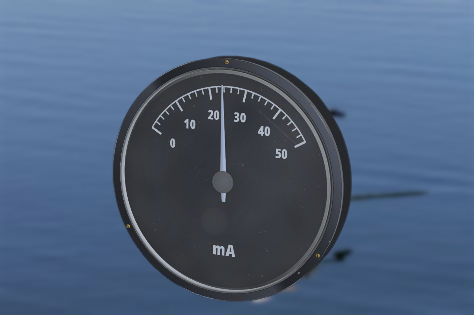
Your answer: **24** mA
